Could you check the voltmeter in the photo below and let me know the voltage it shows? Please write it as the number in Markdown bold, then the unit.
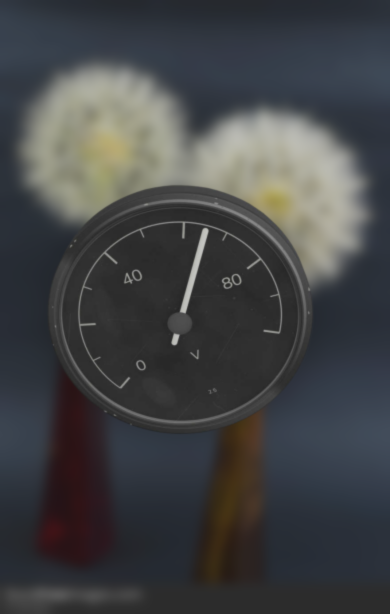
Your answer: **65** V
